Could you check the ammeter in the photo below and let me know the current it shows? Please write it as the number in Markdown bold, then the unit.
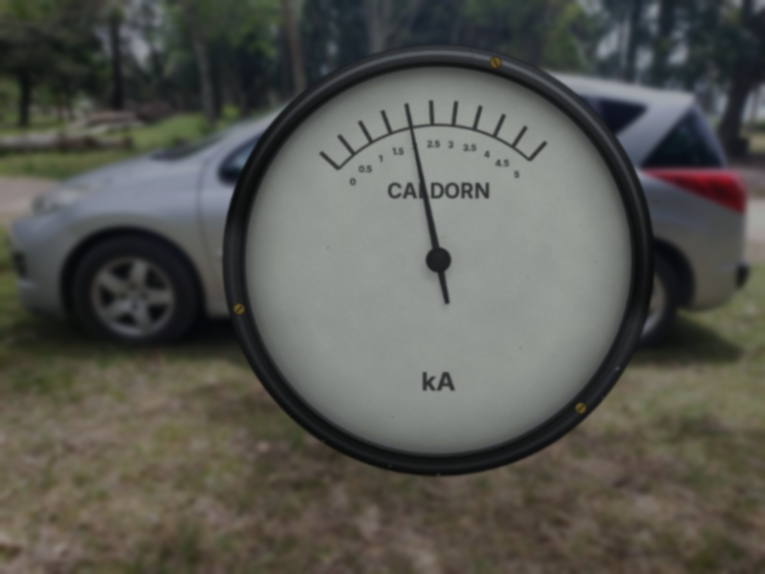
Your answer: **2** kA
